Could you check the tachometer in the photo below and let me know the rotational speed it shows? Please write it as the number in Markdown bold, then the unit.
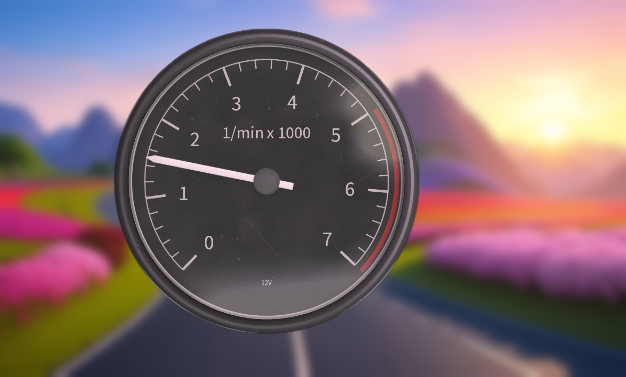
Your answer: **1500** rpm
